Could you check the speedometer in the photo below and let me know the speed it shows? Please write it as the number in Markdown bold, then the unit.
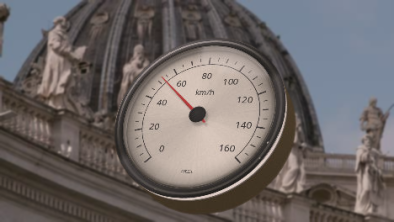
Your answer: **52.5** km/h
